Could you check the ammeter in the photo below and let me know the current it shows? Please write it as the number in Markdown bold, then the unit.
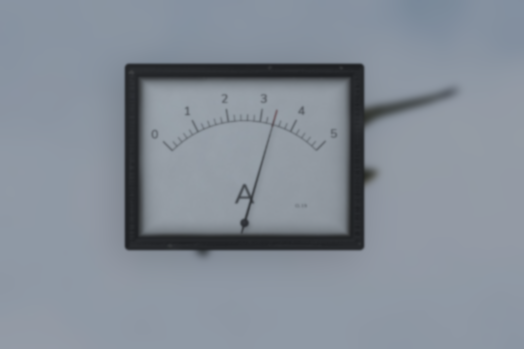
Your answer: **3.4** A
